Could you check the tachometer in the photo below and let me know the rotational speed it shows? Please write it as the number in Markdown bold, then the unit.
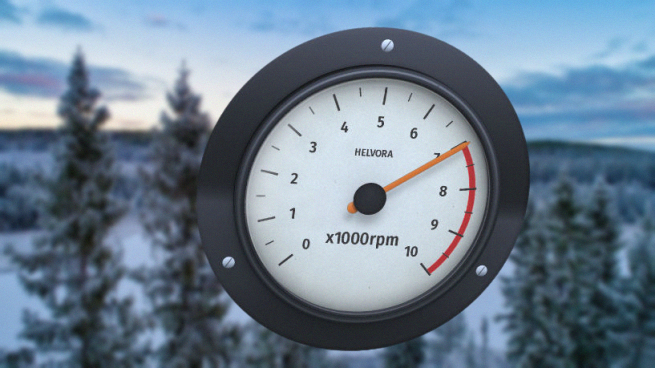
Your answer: **7000** rpm
